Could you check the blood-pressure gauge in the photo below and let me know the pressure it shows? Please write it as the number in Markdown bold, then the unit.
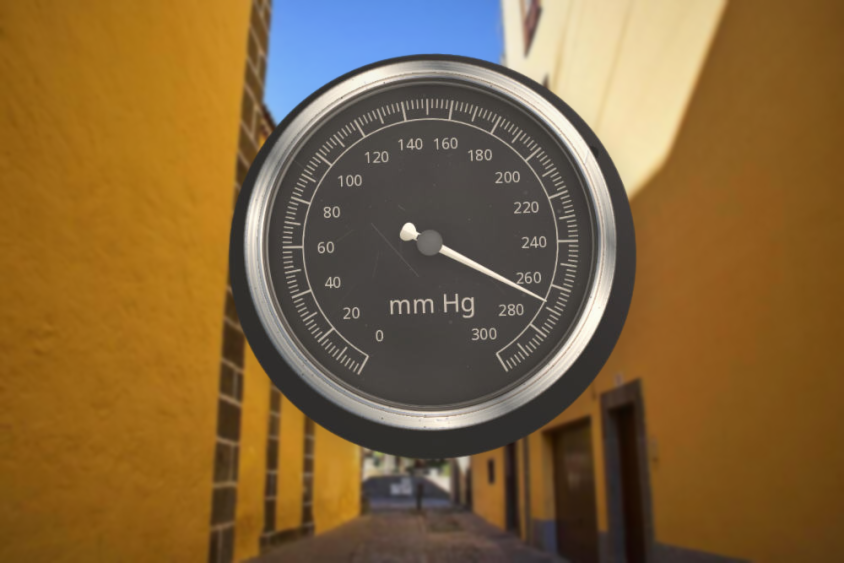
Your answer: **268** mmHg
